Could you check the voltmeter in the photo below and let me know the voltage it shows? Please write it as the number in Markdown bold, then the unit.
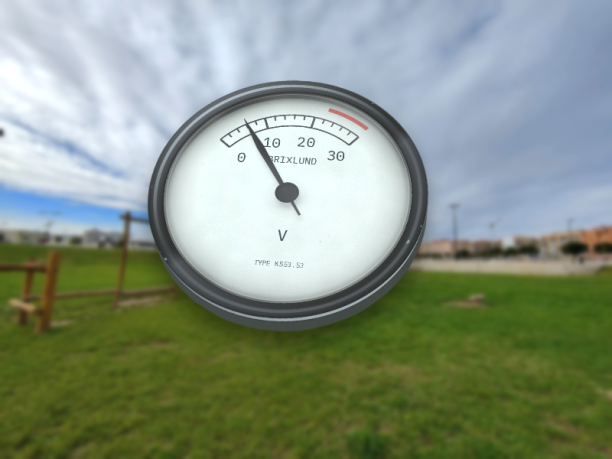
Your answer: **6** V
